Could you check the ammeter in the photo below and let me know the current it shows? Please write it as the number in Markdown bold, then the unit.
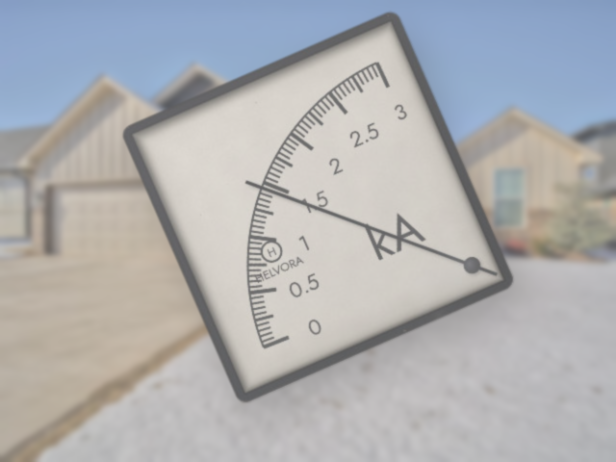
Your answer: **1.45** kA
